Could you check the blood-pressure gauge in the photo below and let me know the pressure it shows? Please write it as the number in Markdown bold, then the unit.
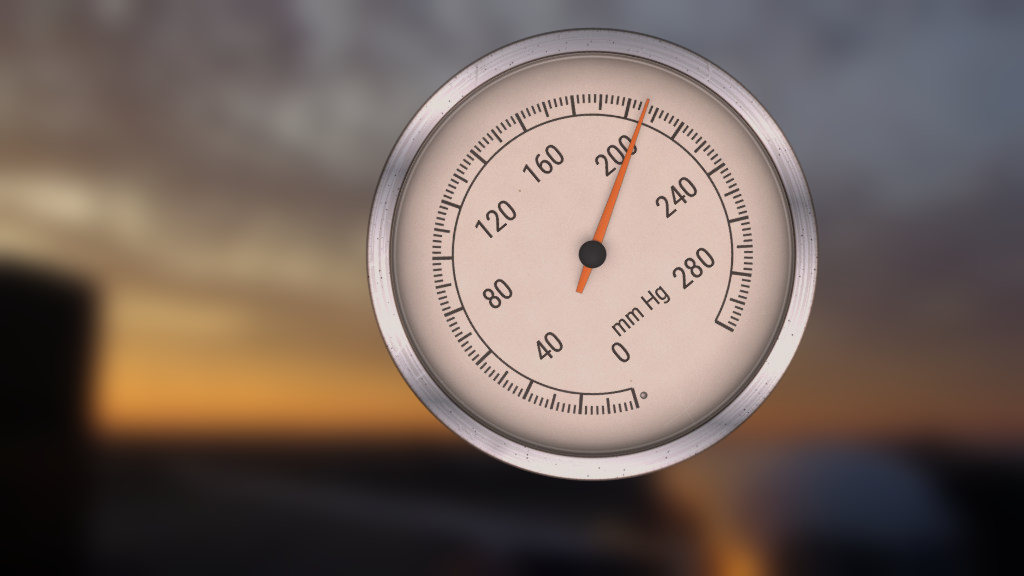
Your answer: **206** mmHg
